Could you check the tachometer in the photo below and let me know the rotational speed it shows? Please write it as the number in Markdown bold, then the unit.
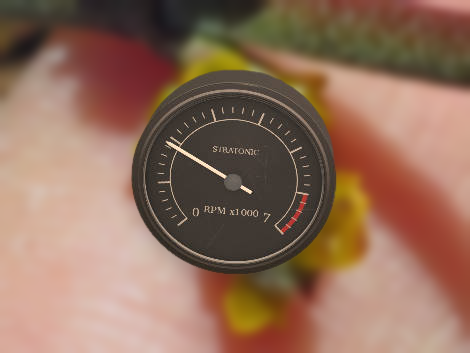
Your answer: **1900** rpm
